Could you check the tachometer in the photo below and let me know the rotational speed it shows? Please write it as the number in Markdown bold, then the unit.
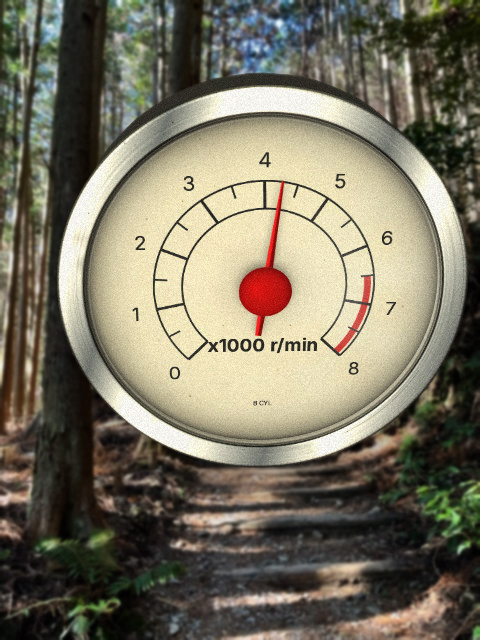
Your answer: **4250** rpm
